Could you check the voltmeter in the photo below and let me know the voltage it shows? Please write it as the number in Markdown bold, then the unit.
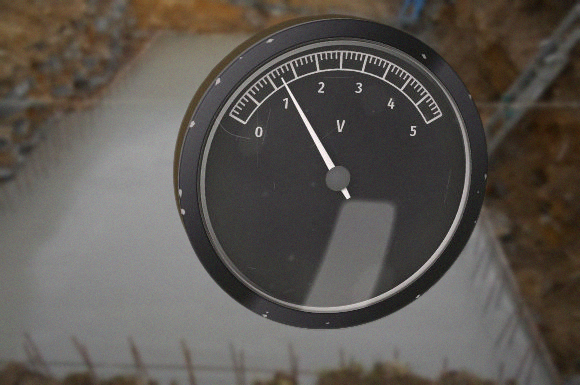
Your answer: **1.2** V
